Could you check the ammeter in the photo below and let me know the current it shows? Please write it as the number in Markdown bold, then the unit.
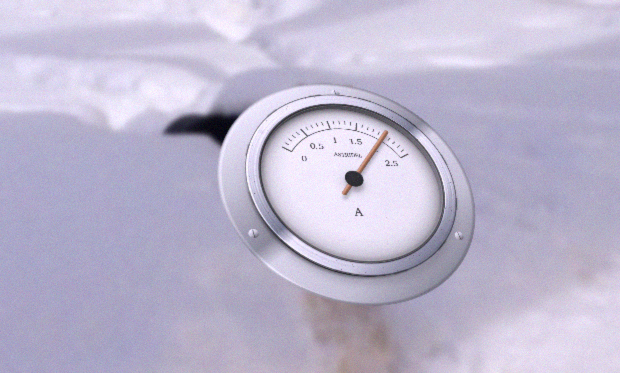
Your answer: **2** A
